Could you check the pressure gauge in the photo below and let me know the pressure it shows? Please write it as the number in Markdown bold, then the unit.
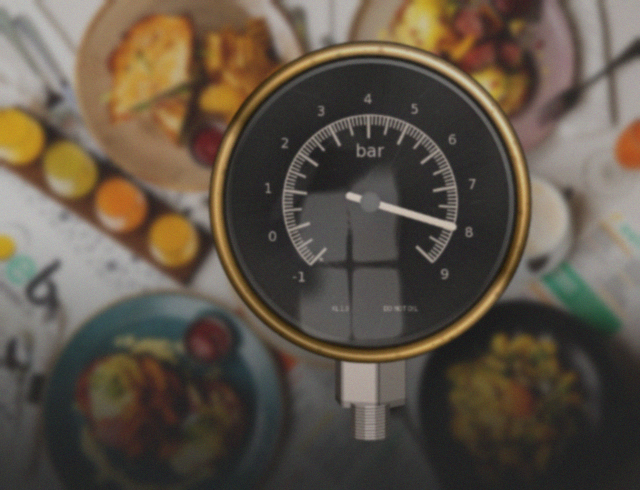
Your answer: **8** bar
